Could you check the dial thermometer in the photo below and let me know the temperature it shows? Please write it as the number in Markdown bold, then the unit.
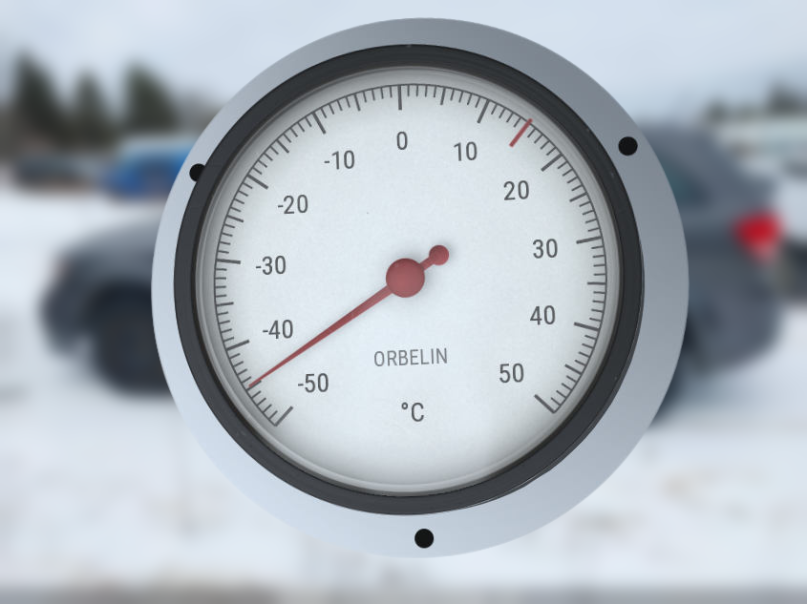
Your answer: **-45** °C
